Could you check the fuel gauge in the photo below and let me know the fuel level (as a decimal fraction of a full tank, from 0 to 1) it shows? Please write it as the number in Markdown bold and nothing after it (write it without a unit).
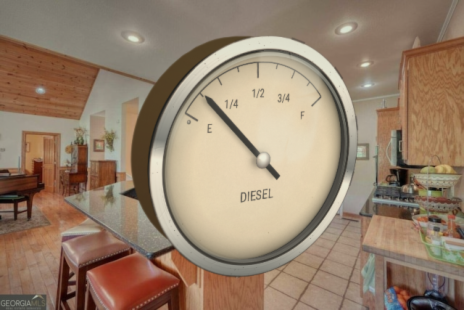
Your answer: **0.125**
